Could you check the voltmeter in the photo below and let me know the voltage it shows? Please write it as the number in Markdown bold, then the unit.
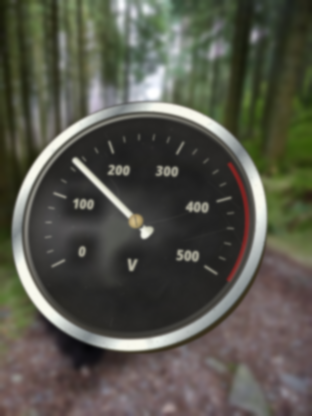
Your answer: **150** V
